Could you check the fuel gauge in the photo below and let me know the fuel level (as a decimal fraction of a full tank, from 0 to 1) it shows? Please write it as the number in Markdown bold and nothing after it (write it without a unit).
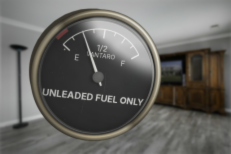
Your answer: **0.25**
